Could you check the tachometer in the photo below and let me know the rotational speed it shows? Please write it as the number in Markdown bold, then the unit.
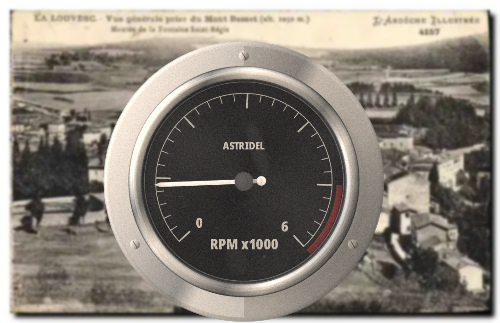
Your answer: **900** rpm
